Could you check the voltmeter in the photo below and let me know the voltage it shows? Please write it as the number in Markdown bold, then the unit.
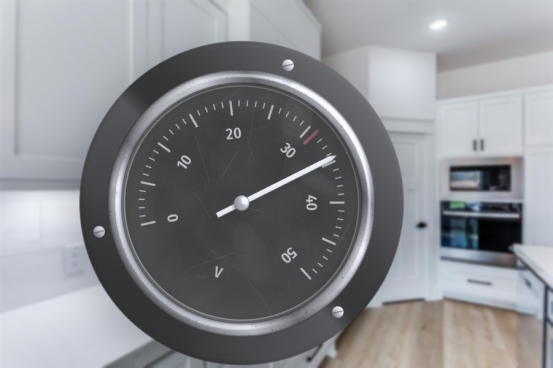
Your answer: **34.5** V
